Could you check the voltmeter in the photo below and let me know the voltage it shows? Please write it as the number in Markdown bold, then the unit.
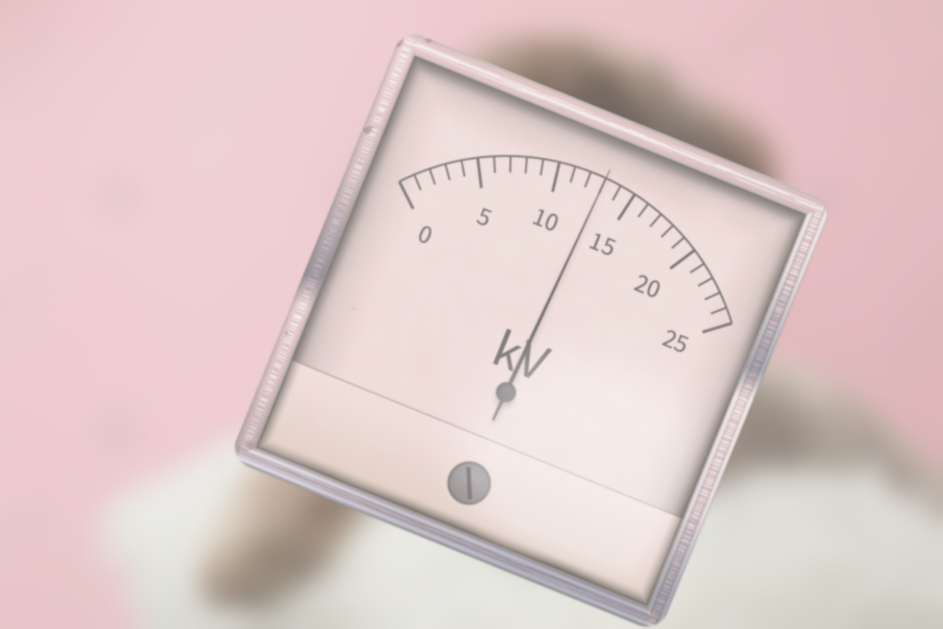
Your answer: **13** kV
